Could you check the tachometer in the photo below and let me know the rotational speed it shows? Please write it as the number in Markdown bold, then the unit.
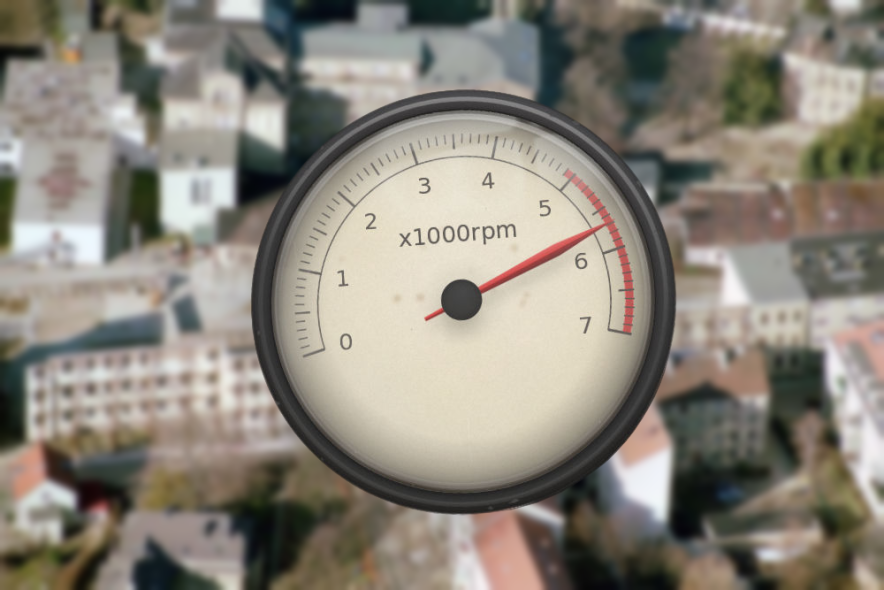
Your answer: **5700** rpm
